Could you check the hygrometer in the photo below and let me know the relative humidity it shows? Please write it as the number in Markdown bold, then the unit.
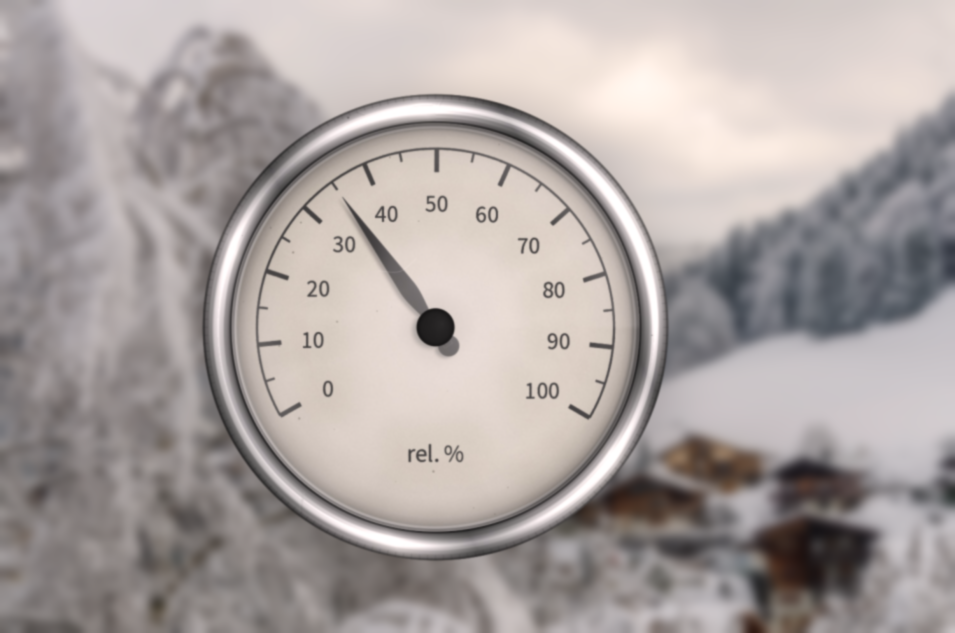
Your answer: **35** %
